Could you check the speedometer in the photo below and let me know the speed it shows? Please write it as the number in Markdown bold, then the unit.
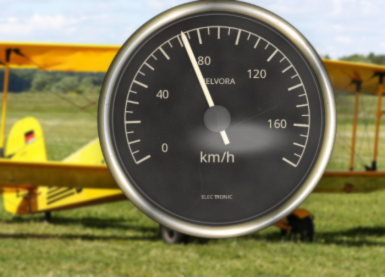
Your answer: **72.5** km/h
